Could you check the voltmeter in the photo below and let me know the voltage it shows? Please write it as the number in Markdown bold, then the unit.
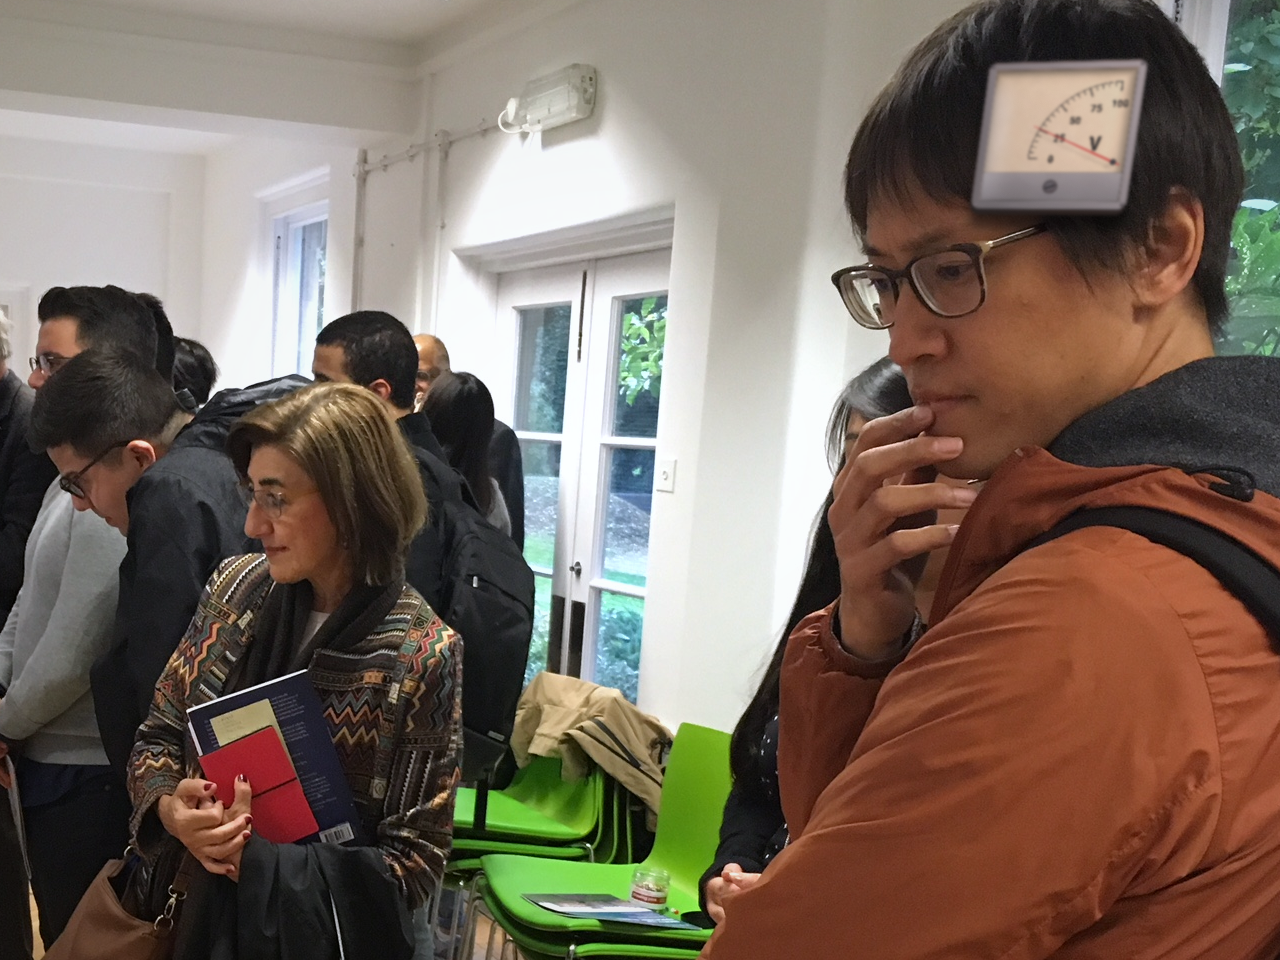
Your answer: **25** V
